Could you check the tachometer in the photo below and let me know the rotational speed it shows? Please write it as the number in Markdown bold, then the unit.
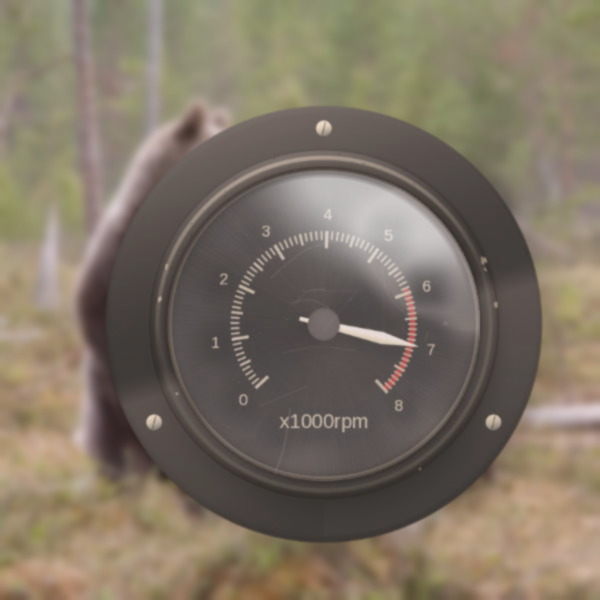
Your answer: **7000** rpm
